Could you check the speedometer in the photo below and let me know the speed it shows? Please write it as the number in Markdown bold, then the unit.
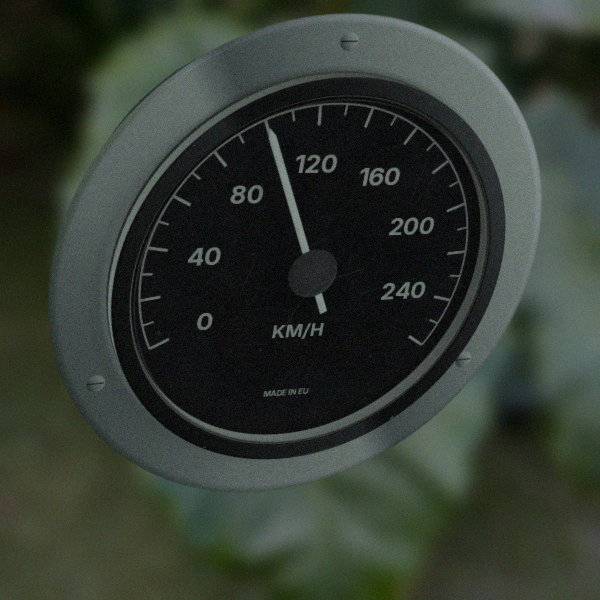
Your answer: **100** km/h
